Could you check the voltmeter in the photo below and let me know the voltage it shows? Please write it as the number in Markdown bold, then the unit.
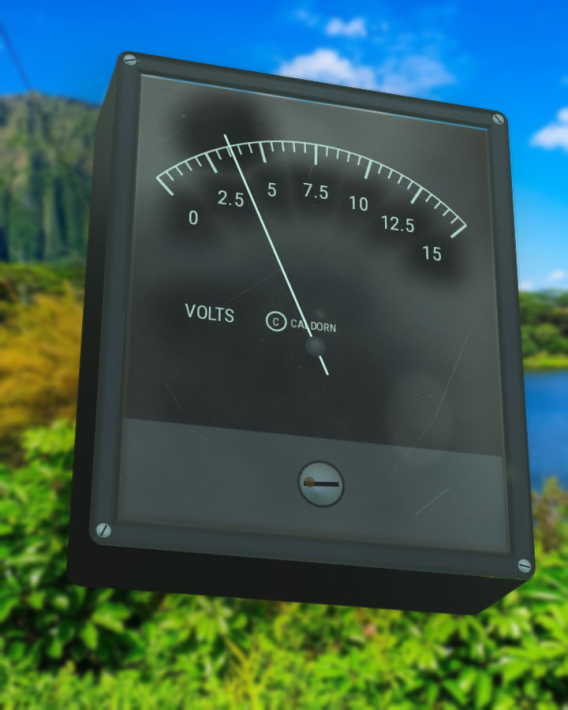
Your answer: **3.5** V
